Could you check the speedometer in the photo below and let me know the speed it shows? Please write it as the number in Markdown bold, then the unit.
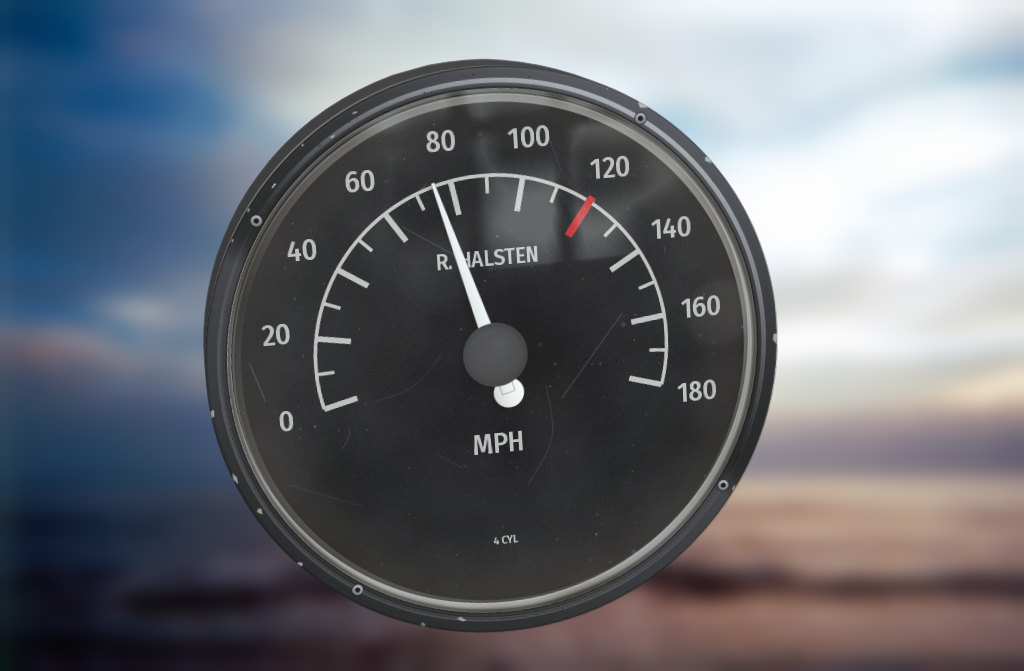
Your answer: **75** mph
